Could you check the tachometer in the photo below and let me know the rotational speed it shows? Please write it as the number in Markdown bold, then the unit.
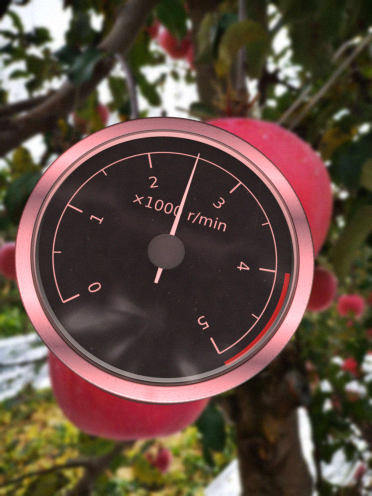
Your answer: **2500** rpm
